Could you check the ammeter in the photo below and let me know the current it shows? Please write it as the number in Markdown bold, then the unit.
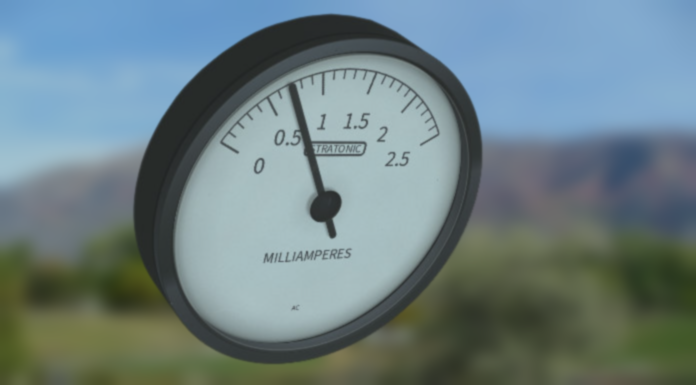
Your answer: **0.7** mA
